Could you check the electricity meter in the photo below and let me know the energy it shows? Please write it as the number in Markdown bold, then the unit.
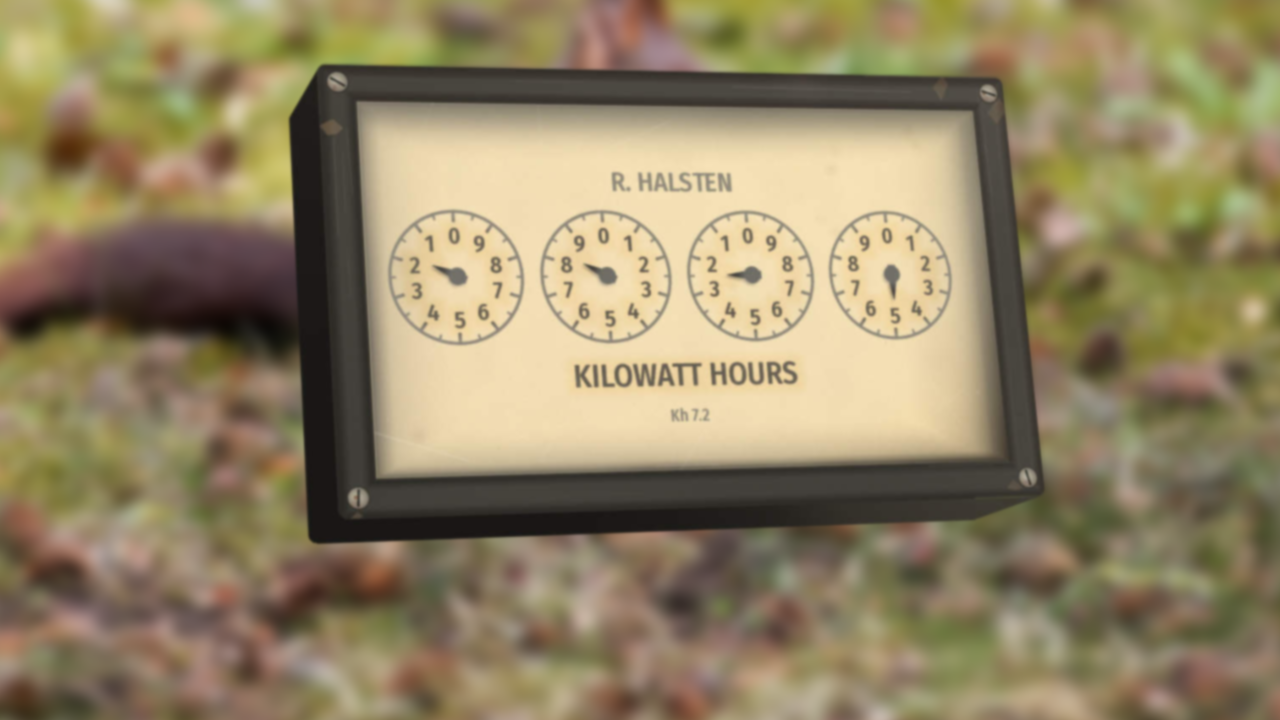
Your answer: **1825** kWh
